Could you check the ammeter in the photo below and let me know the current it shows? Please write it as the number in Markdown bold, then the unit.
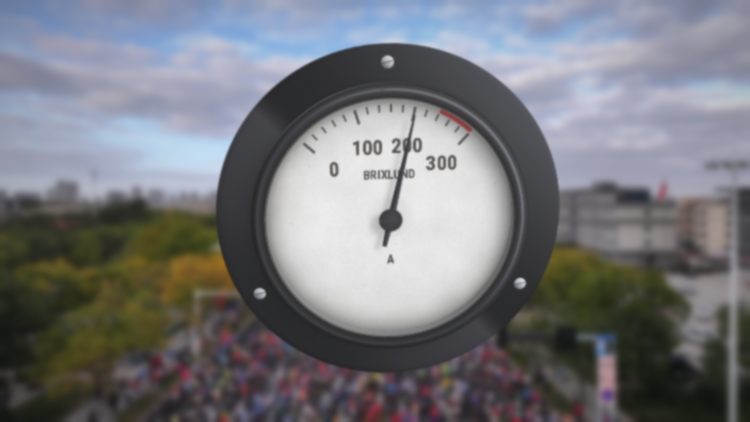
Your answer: **200** A
